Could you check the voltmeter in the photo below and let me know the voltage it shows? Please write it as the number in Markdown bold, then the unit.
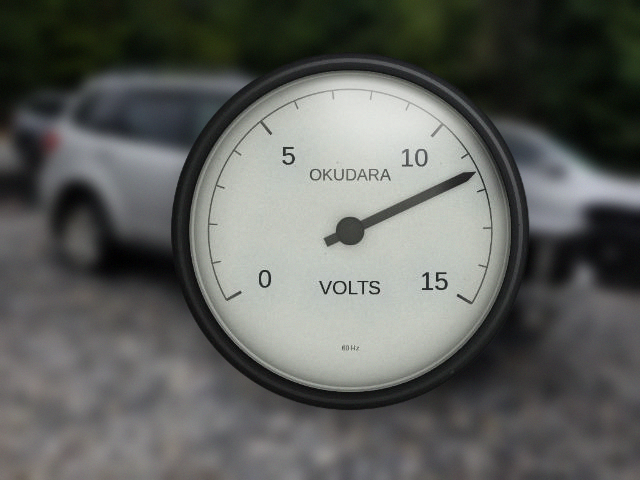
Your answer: **11.5** V
